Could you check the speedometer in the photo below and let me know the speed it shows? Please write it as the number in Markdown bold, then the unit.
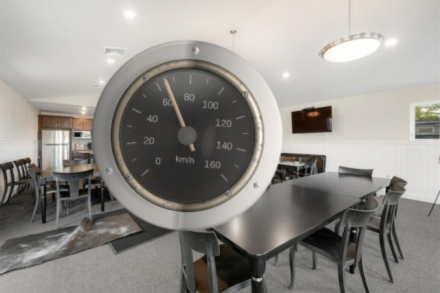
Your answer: **65** km/h
